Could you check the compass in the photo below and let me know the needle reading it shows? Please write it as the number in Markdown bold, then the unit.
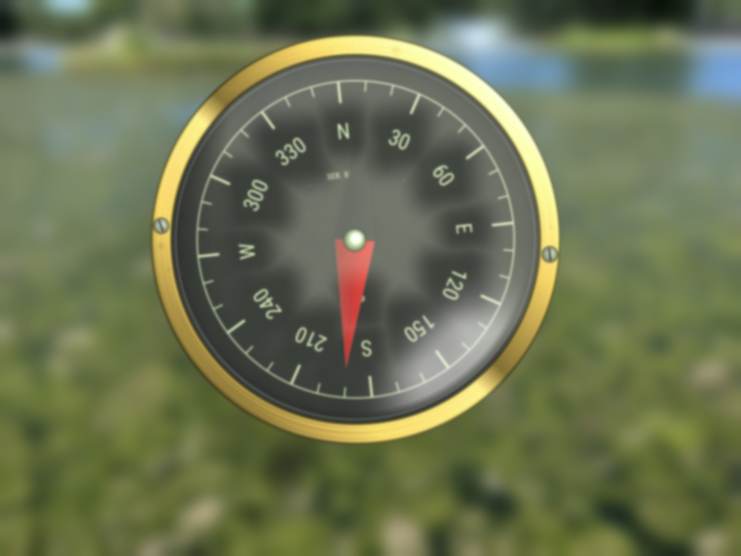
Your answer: **190** °
